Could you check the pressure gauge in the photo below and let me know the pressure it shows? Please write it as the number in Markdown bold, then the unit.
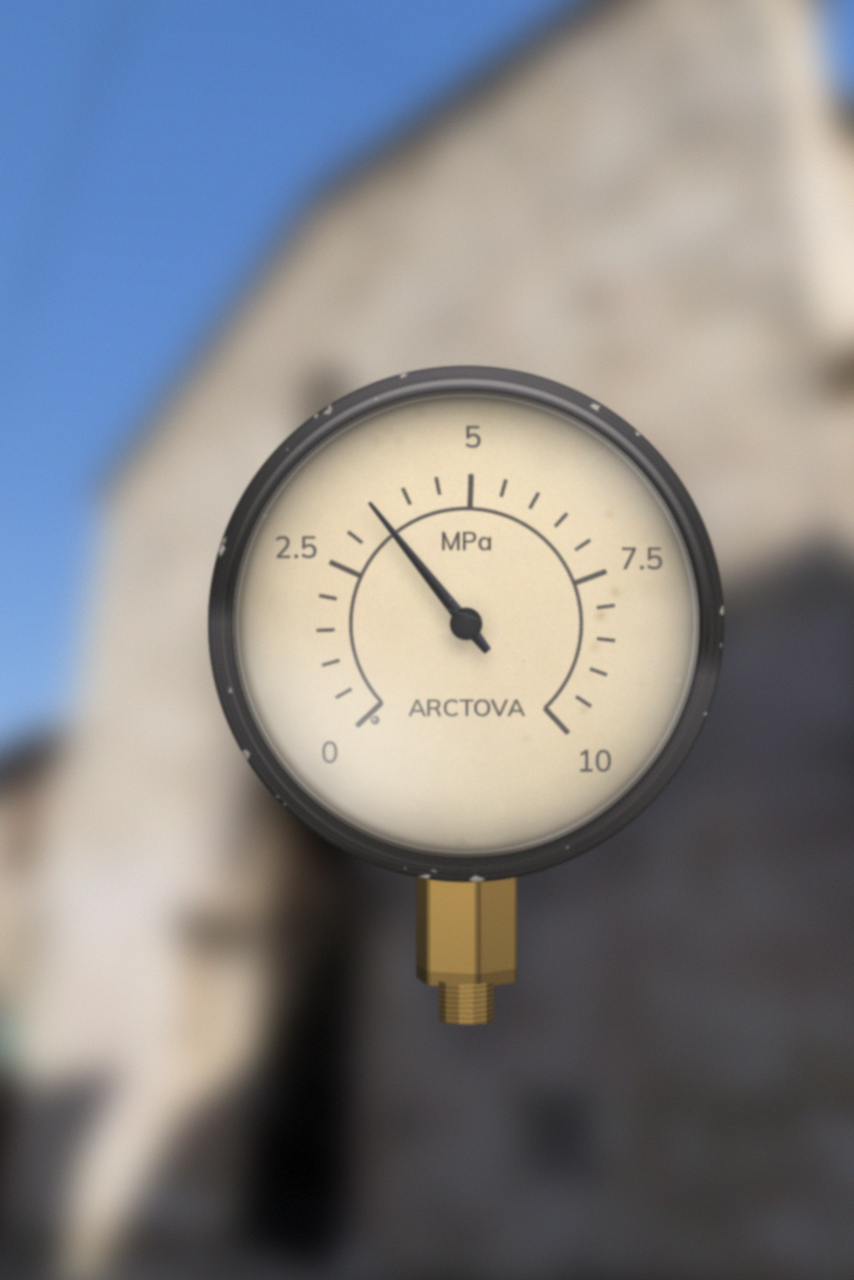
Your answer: **3.5** MPa
